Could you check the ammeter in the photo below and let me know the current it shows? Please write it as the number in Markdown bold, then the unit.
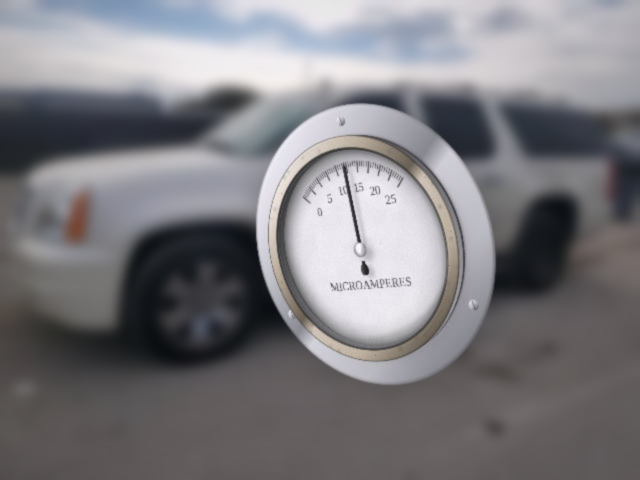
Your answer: **12.5** µA
